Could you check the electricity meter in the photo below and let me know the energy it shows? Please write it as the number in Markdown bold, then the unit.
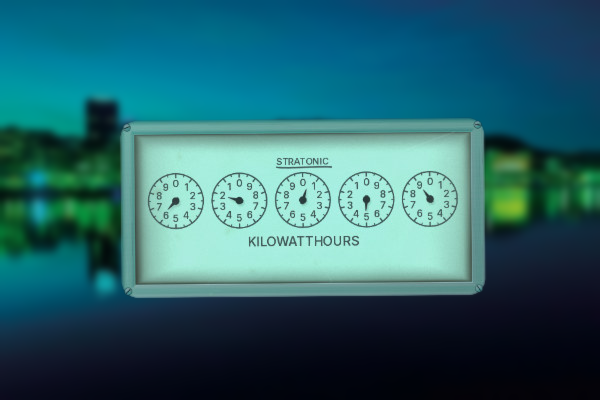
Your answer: **62049** kWh
